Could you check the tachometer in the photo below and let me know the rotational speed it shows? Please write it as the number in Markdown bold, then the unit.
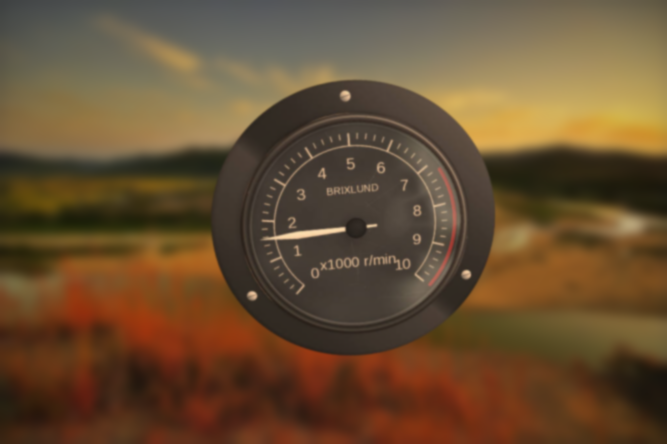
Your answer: **1600** rpm
